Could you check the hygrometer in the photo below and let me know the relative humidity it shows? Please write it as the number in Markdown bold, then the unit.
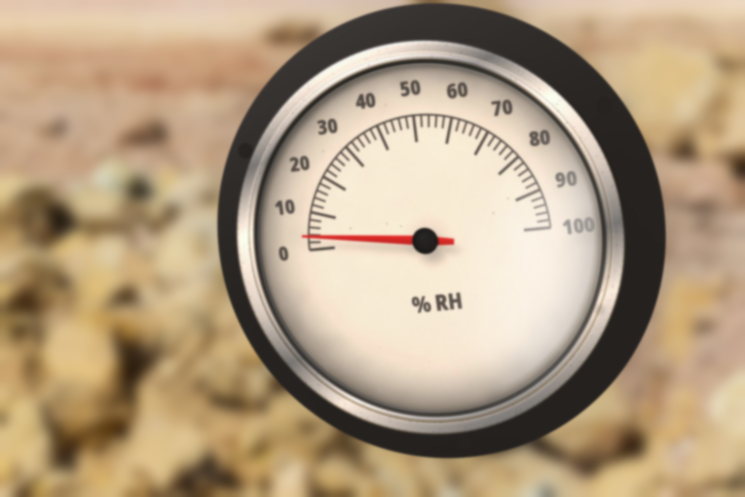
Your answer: **4** %
